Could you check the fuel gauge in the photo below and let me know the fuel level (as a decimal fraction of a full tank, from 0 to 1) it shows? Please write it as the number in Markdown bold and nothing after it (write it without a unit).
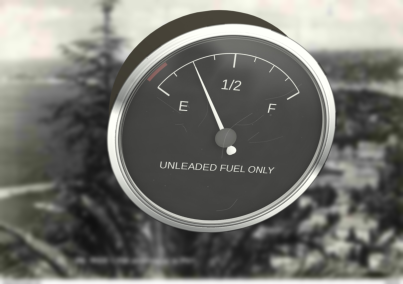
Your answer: **0.25**
